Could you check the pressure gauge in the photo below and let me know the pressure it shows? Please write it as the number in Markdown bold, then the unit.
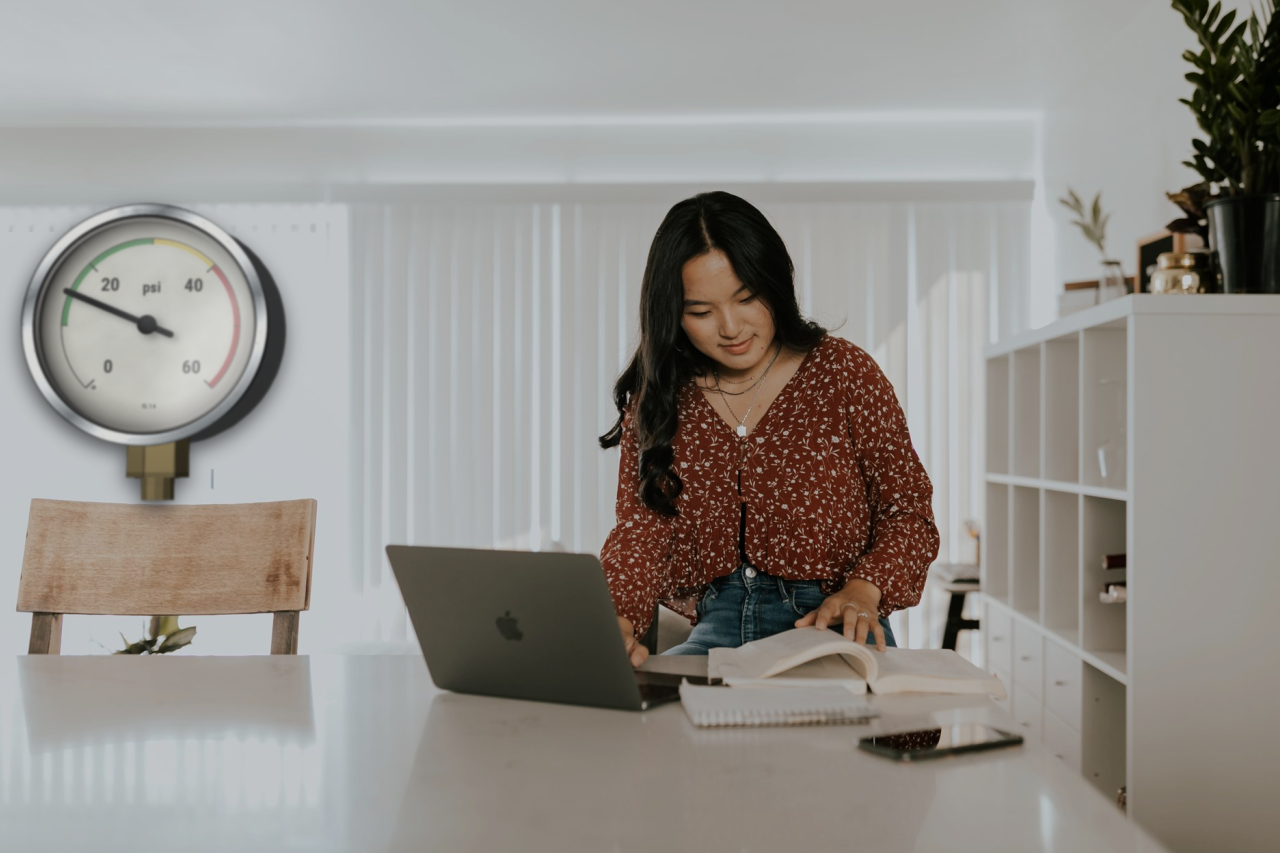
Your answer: **15** psi
